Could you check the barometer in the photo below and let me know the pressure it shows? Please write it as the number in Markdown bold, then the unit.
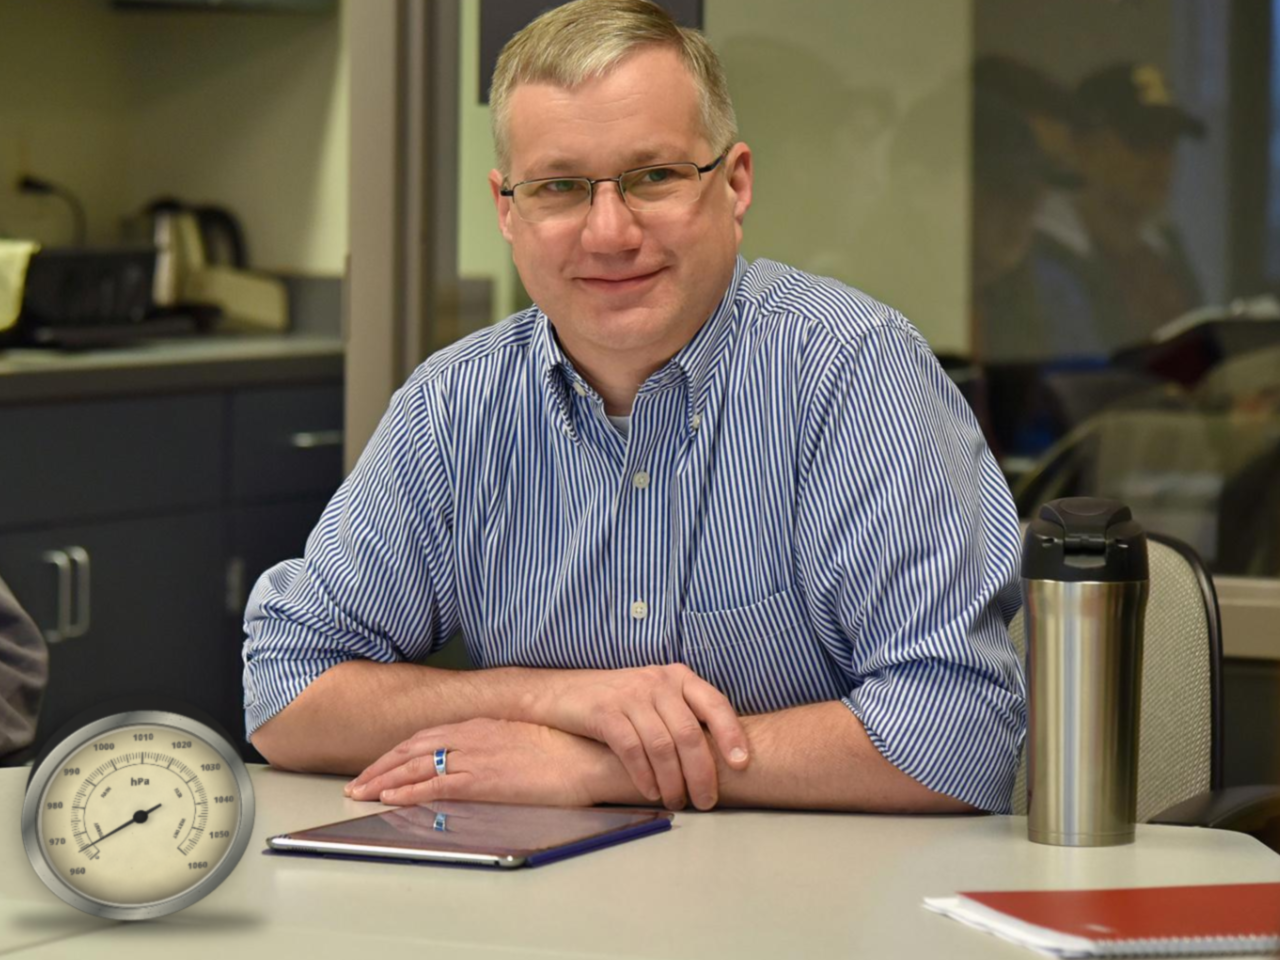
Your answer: **965** hPa
